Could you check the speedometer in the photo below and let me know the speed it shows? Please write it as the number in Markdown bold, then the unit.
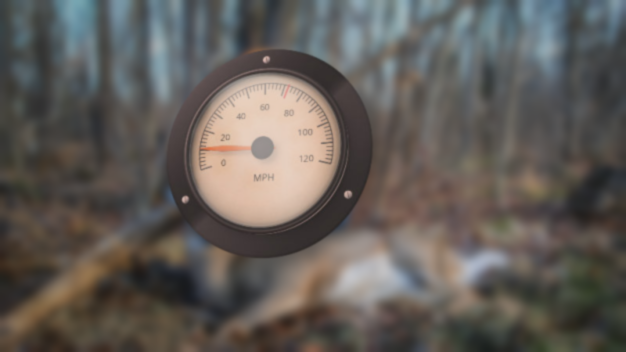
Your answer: **10** mph
